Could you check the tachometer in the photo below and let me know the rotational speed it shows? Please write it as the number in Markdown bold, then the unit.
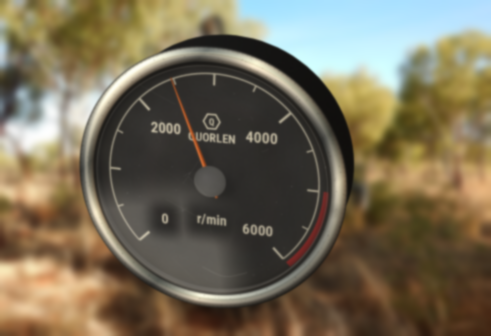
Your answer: **2500** rpm
